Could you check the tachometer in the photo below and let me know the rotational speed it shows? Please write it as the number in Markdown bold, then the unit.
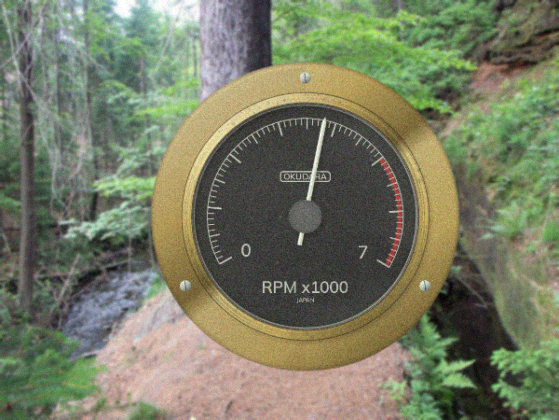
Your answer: **3800** rpm
